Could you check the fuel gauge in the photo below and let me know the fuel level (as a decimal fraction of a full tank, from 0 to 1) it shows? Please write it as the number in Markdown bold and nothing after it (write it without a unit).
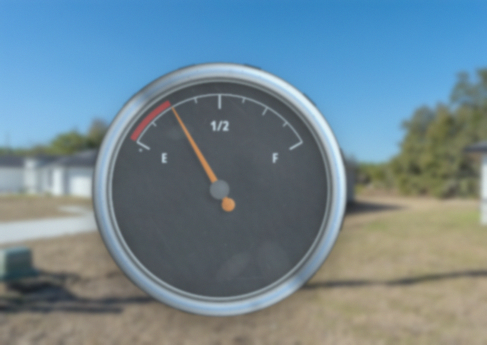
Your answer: **0.25**
